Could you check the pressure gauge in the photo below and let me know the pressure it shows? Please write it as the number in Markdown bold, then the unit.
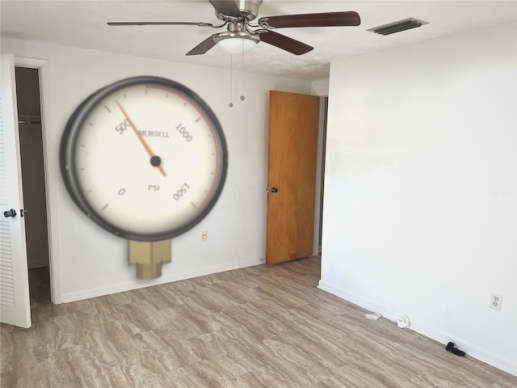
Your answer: **550** psi
